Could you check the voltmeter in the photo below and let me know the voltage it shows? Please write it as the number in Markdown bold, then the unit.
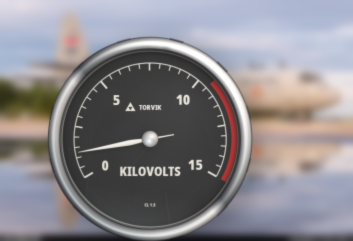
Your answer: **1.25** kV
